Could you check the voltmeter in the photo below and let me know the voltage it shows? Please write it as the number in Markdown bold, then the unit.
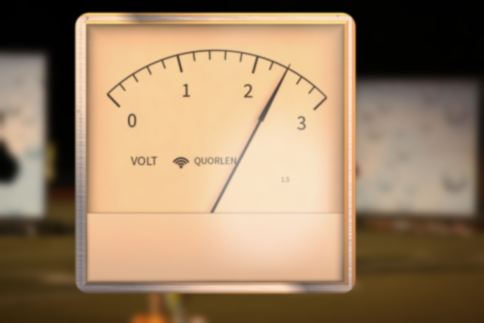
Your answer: **2.4** V
